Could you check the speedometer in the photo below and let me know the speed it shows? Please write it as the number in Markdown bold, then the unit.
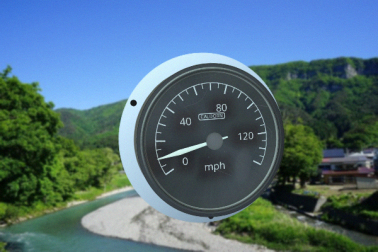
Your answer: **10** mph
